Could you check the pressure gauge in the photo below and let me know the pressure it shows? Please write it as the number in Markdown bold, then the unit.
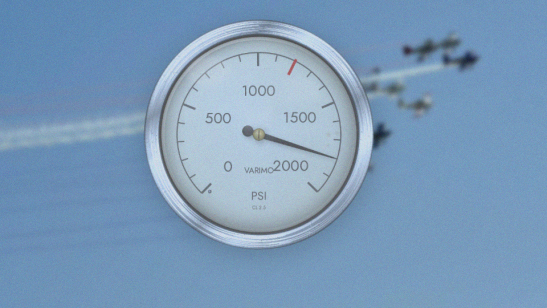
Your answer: **1800** psi
